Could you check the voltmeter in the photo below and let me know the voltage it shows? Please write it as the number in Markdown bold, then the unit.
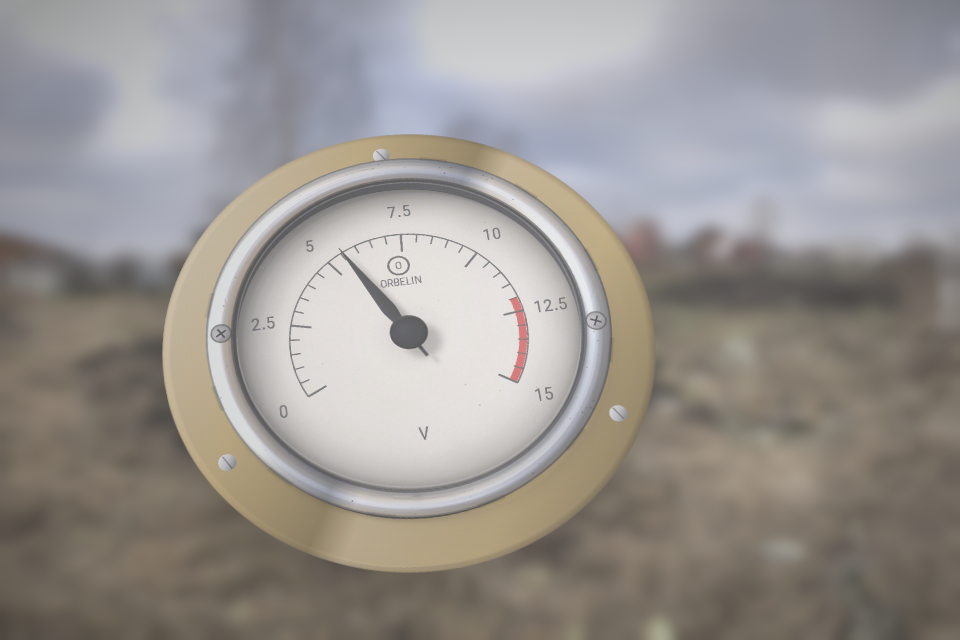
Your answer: **5.5** V
